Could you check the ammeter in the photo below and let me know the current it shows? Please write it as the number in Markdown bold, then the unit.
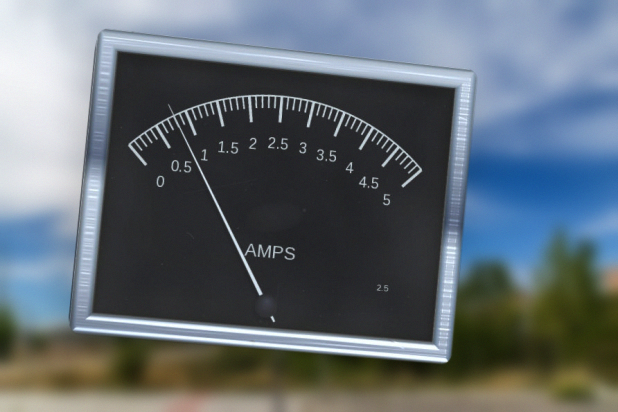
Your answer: **0.8** A
